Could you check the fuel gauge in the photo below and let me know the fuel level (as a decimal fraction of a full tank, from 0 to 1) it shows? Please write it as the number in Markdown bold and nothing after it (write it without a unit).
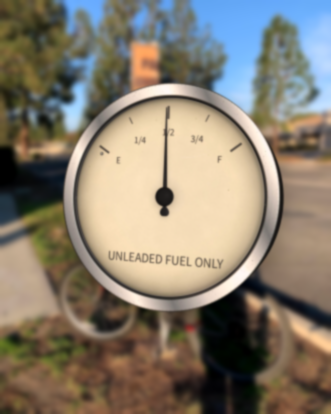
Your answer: **0.5**
